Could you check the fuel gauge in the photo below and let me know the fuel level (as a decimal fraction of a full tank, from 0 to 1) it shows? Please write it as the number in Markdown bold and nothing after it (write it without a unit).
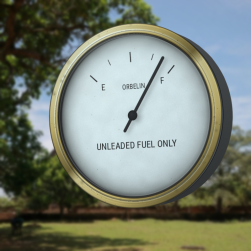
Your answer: **0.875**
